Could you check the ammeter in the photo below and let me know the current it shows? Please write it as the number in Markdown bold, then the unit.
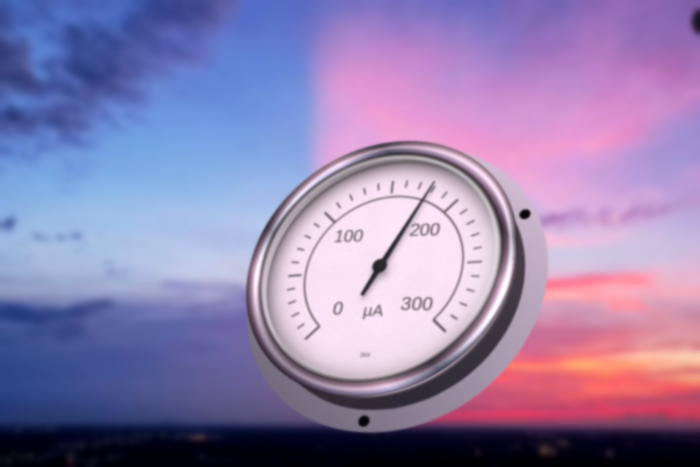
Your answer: **180** µA
